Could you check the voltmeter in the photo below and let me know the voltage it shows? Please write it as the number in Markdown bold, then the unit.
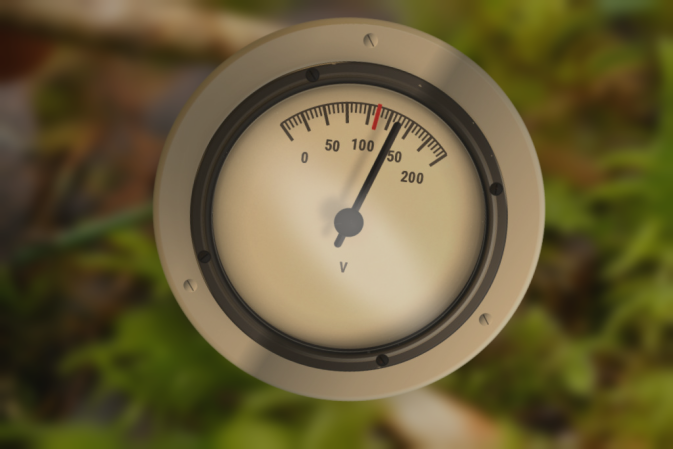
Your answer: **135** V
